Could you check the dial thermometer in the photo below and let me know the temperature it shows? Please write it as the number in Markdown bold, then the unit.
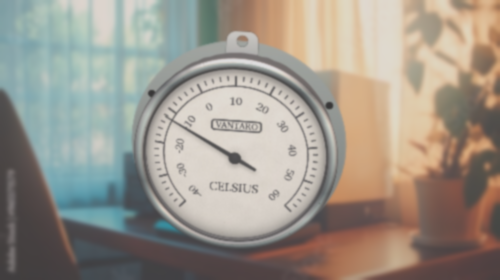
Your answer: **-12** °C
